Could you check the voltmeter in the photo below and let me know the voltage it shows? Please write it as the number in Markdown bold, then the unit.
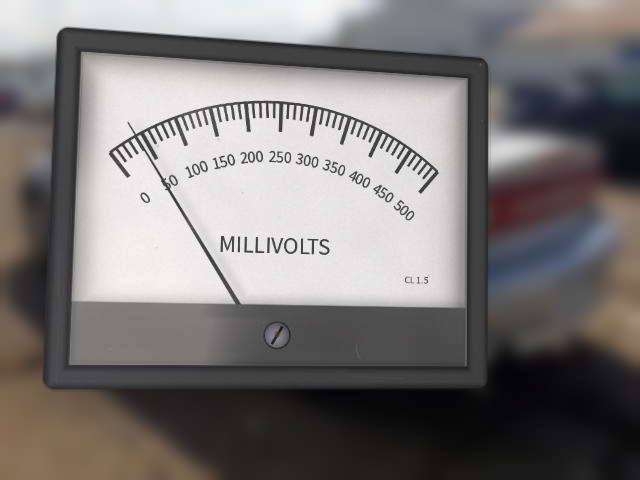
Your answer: **40** mV
